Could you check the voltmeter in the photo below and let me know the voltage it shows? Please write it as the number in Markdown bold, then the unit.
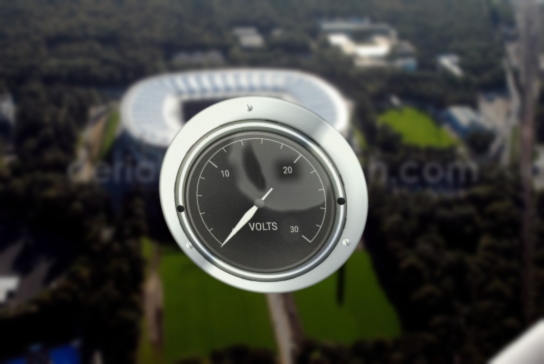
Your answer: **0** V
